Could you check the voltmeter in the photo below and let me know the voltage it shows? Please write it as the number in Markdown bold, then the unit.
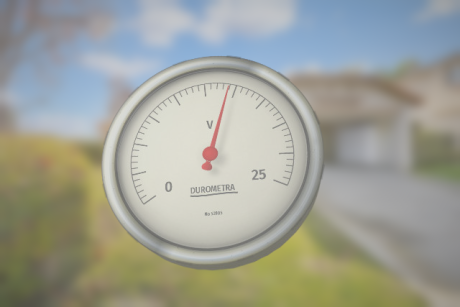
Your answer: **14.5** V
